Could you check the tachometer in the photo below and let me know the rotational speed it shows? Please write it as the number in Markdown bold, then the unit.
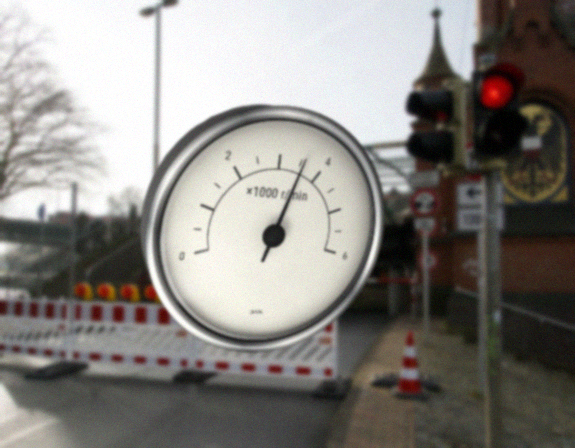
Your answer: **3500** rpm
